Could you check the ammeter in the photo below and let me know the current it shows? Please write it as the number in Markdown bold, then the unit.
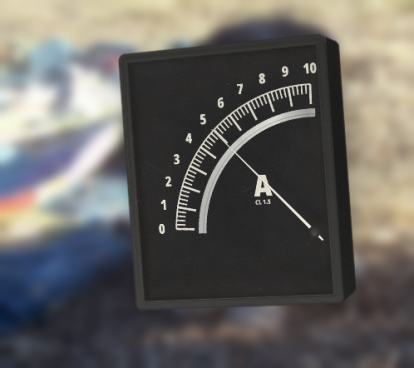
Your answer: **5** A
